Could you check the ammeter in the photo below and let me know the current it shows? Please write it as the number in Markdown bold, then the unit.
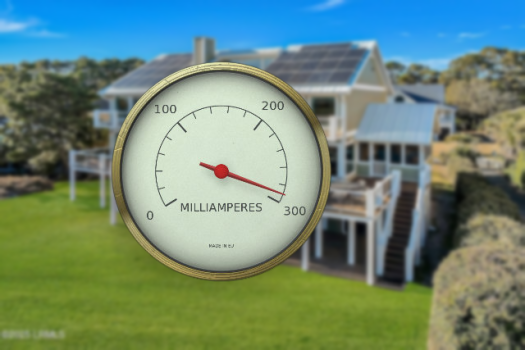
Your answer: **290** mA
